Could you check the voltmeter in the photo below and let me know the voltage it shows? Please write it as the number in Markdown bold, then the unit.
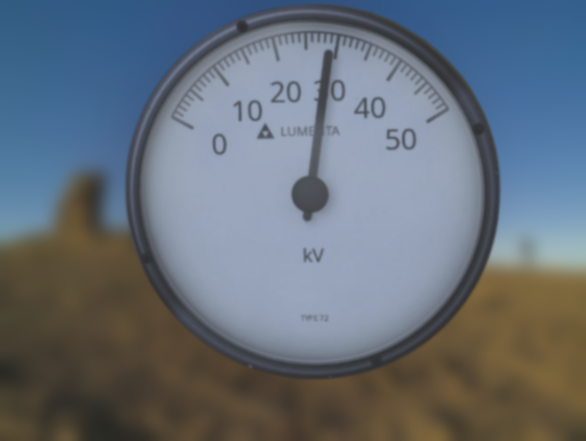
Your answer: **29** kV
